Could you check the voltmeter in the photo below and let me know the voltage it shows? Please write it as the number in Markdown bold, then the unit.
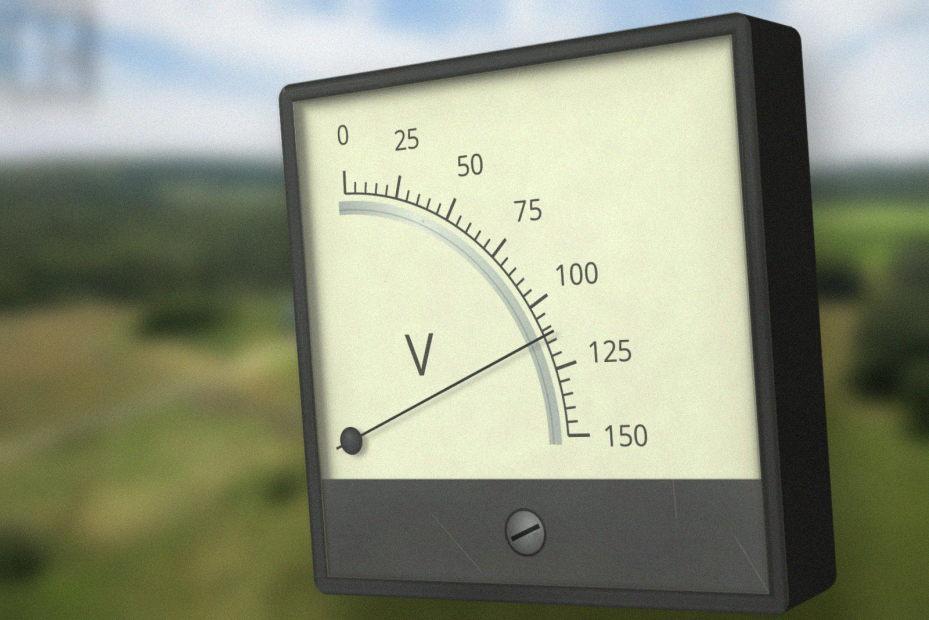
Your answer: **112.5** V
